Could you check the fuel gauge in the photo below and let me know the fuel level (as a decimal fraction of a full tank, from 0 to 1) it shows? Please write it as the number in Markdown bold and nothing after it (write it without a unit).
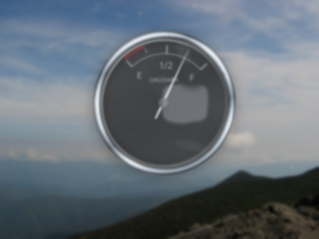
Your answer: **0.75**
